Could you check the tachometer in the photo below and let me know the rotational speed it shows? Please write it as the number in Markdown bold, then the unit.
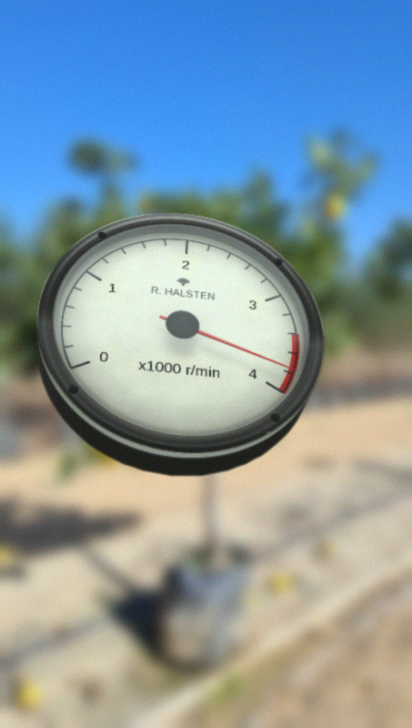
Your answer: **3800** rpm
